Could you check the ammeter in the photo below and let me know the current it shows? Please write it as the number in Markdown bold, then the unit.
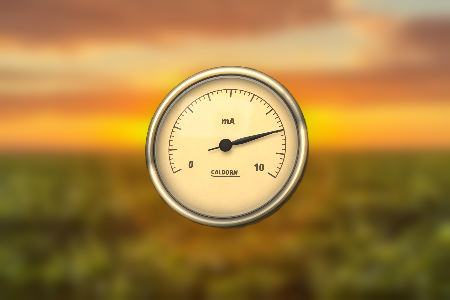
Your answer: **8** mA
